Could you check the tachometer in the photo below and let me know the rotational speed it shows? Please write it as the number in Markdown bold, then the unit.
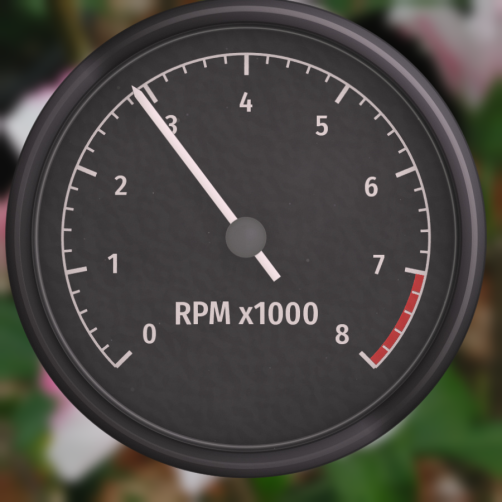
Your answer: **2900** rpm
